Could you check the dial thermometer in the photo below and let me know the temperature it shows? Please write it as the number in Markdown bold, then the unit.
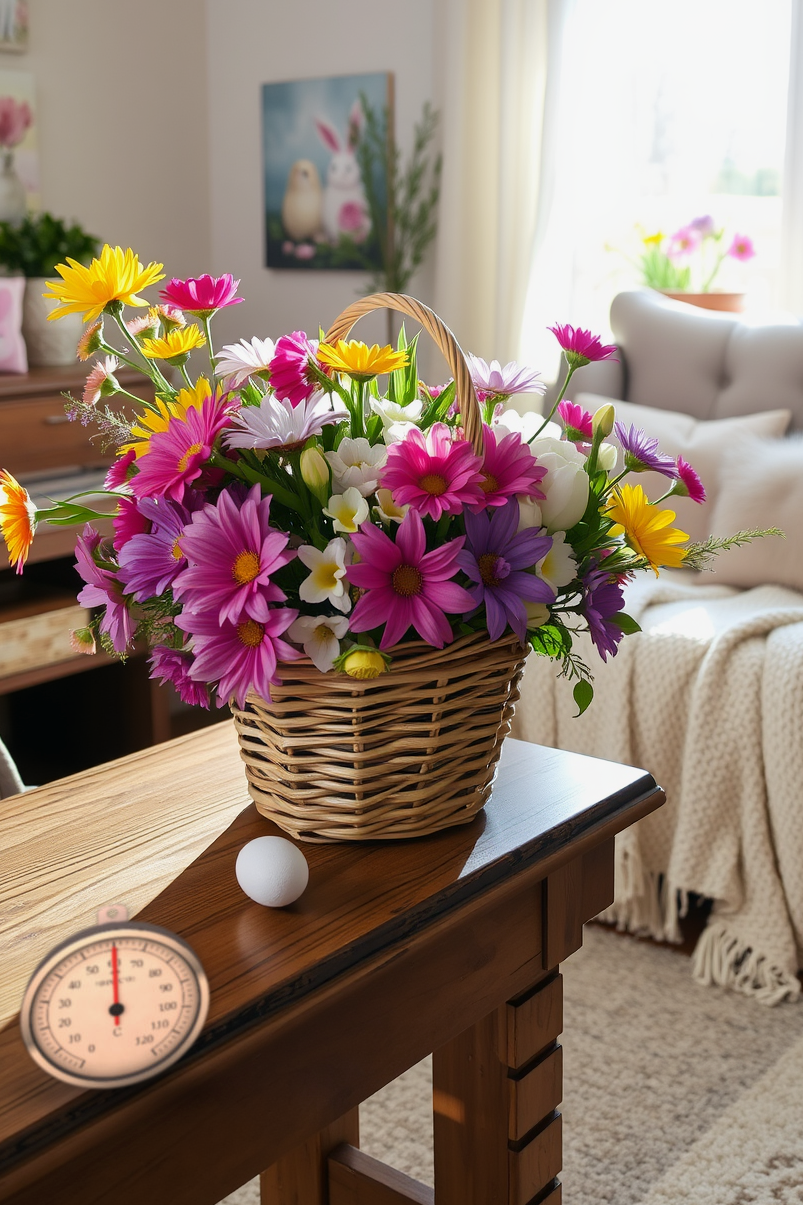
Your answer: **60** °C
